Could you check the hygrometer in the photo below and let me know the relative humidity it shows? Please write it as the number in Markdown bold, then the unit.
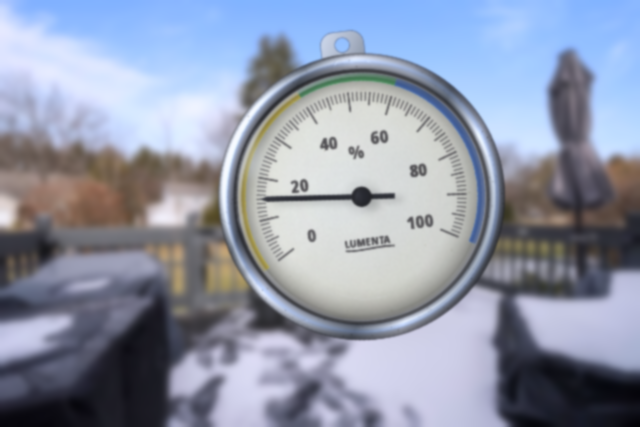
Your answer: **15** %
